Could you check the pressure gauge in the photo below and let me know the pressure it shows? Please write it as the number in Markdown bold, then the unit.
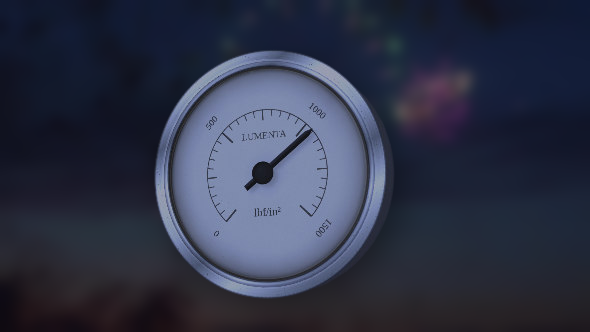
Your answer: **1050** psi
